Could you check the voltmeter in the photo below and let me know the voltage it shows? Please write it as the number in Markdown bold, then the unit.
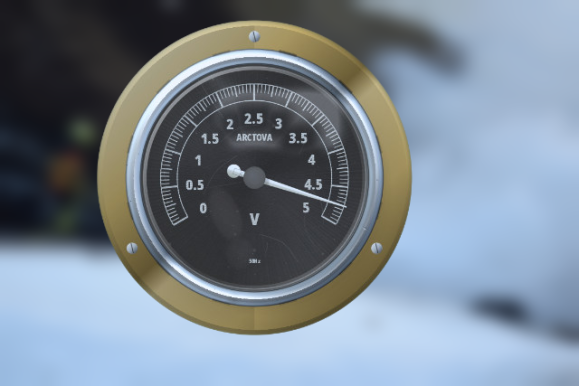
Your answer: **4.75** V
